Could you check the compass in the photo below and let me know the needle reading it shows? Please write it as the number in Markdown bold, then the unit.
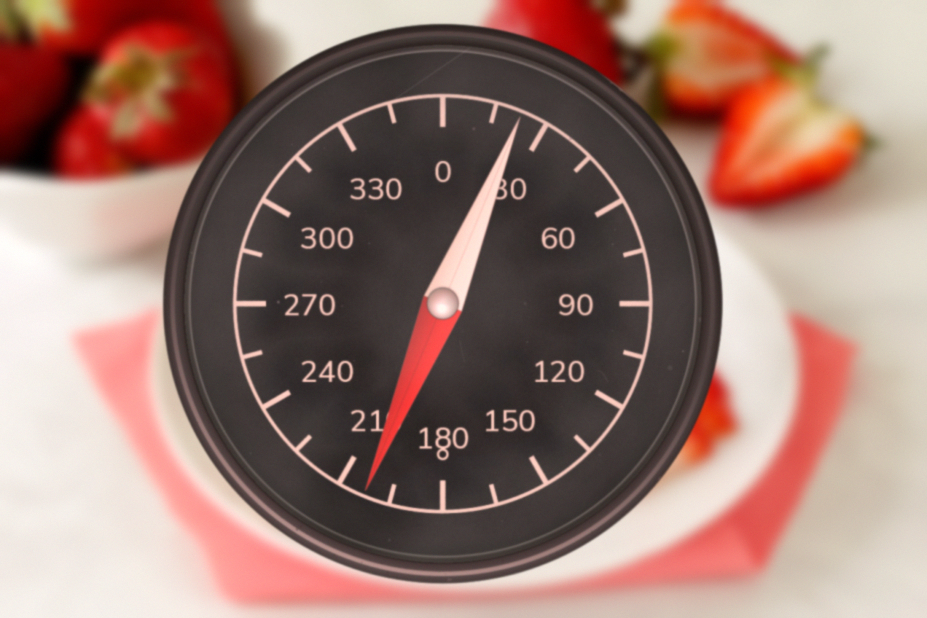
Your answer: **202.5** °
